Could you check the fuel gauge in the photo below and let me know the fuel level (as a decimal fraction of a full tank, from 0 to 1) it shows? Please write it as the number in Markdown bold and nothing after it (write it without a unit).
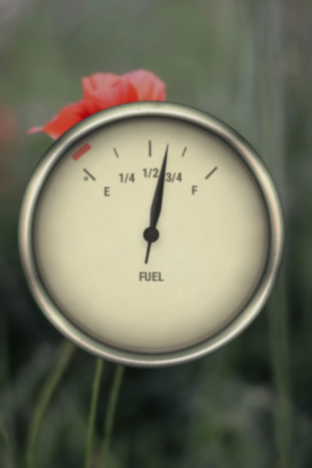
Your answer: **0.625**
